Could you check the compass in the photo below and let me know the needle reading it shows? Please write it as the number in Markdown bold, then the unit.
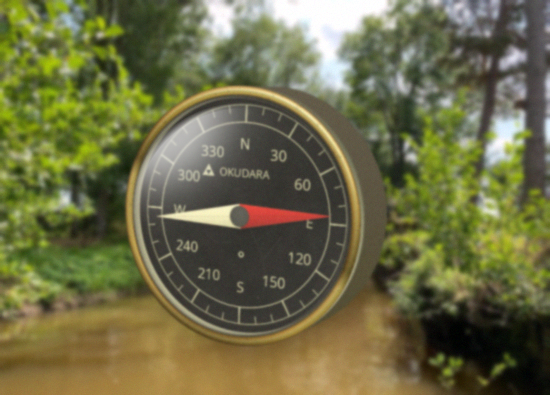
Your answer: **85** °
